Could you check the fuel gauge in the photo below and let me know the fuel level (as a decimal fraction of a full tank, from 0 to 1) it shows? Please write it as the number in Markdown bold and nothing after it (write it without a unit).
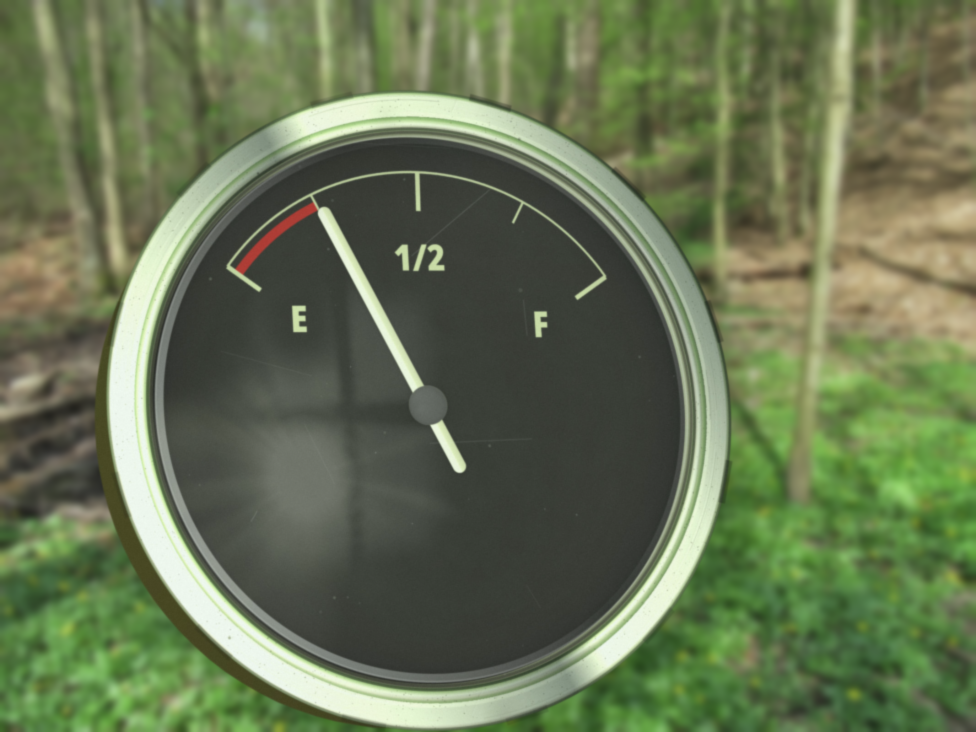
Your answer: **0.25**
